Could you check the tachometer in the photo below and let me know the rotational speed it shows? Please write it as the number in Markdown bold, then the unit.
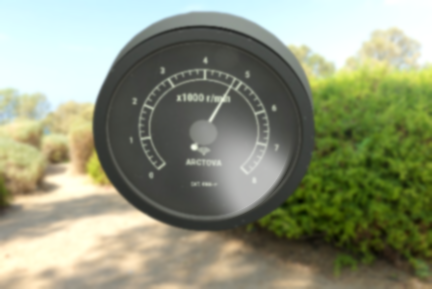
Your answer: **4800** rpm
